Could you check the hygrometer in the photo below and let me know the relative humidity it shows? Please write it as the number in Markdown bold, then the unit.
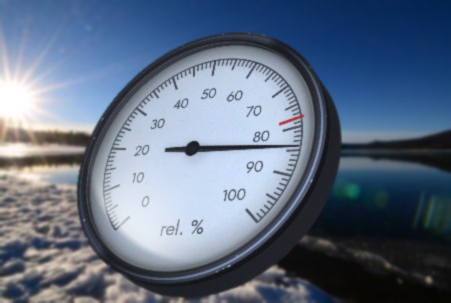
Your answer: **85** %
